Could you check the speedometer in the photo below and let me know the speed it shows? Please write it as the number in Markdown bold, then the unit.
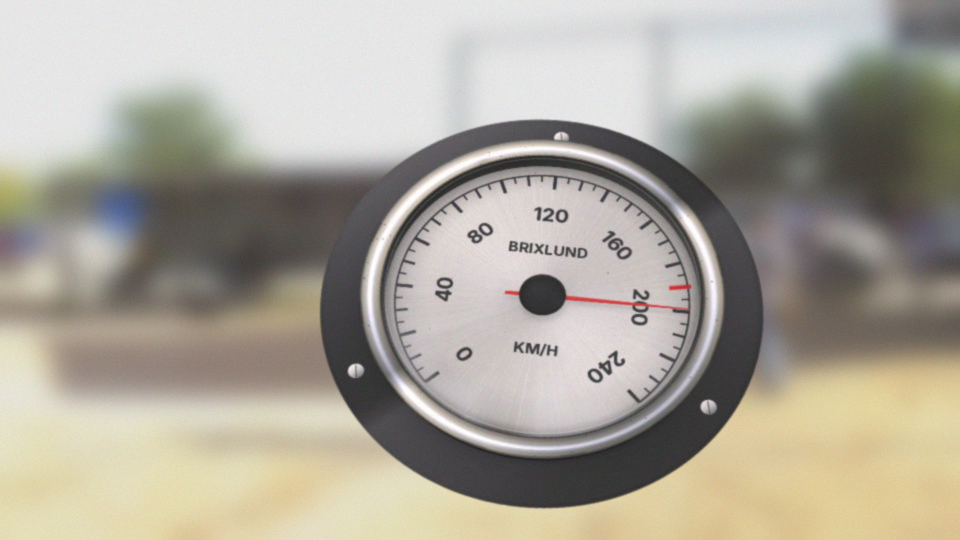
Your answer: **200** km/h
